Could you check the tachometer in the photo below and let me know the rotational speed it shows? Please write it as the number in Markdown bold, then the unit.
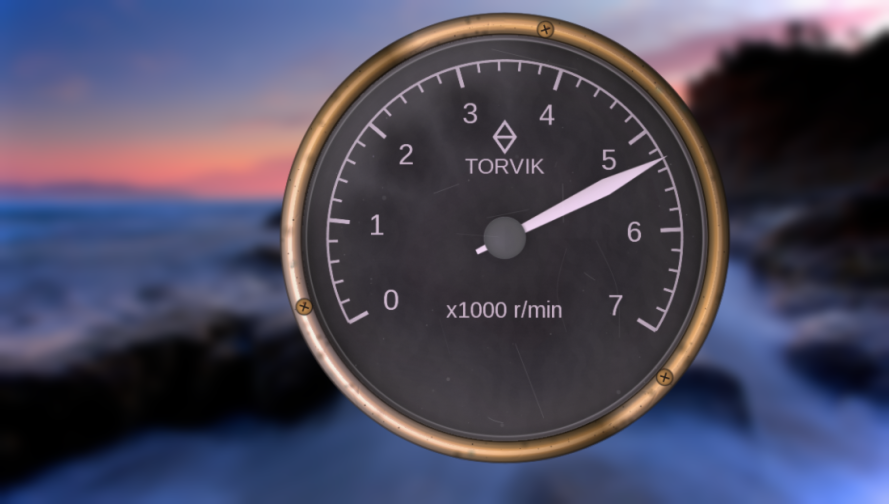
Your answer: **5300** rpm
